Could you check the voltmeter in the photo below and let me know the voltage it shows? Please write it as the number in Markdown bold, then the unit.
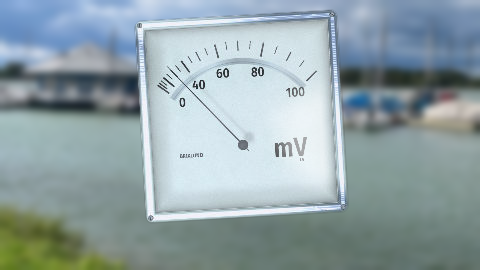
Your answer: **30** mV
